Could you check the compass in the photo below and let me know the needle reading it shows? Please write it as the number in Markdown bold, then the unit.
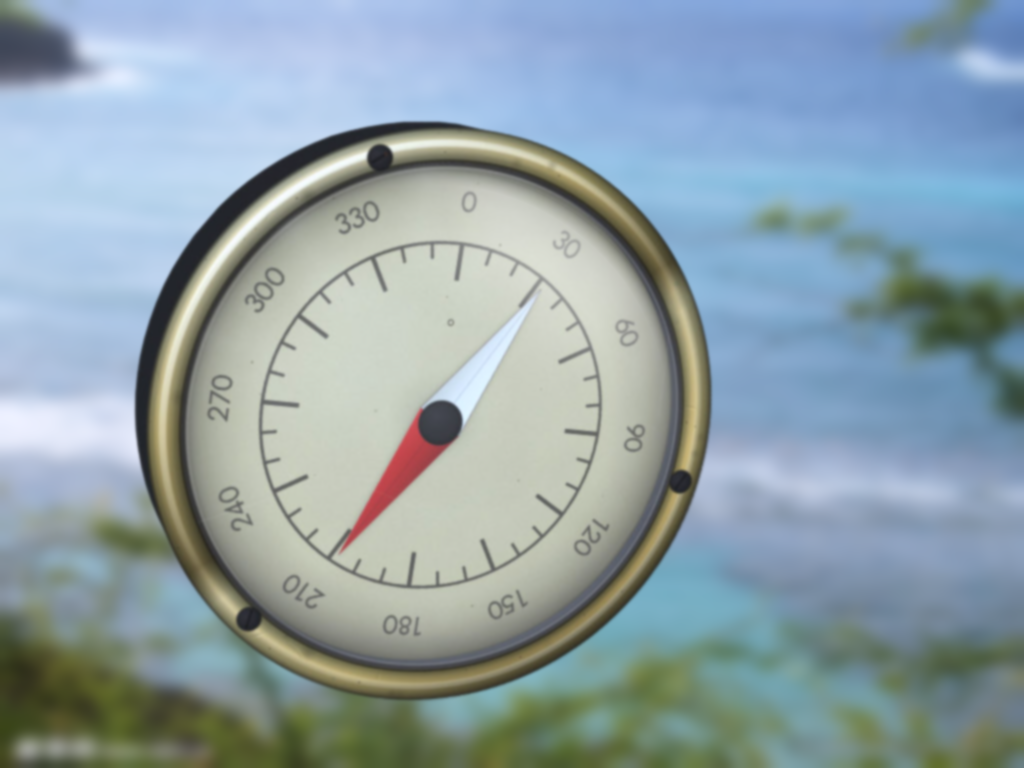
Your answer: **210** °
